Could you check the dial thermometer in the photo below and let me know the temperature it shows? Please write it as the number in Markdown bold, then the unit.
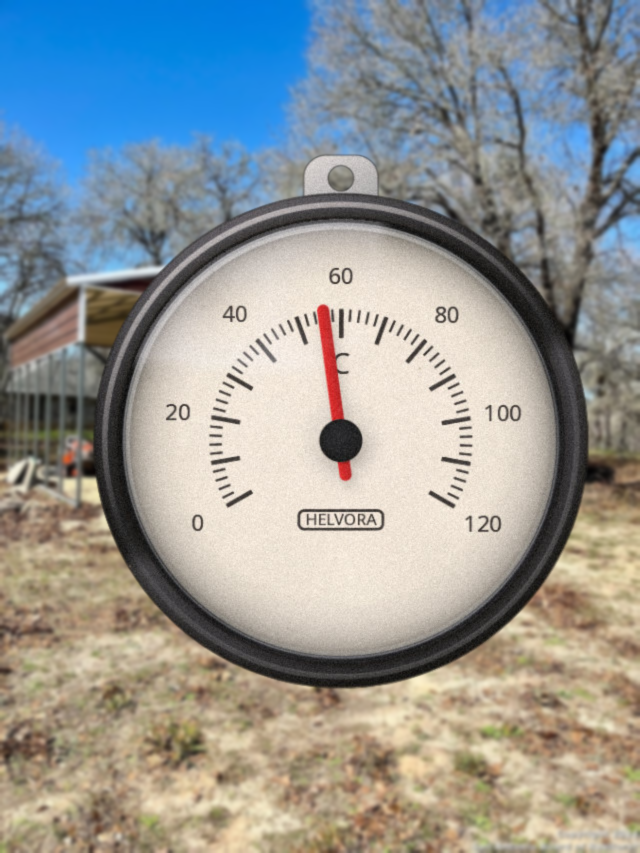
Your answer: **56** °C
